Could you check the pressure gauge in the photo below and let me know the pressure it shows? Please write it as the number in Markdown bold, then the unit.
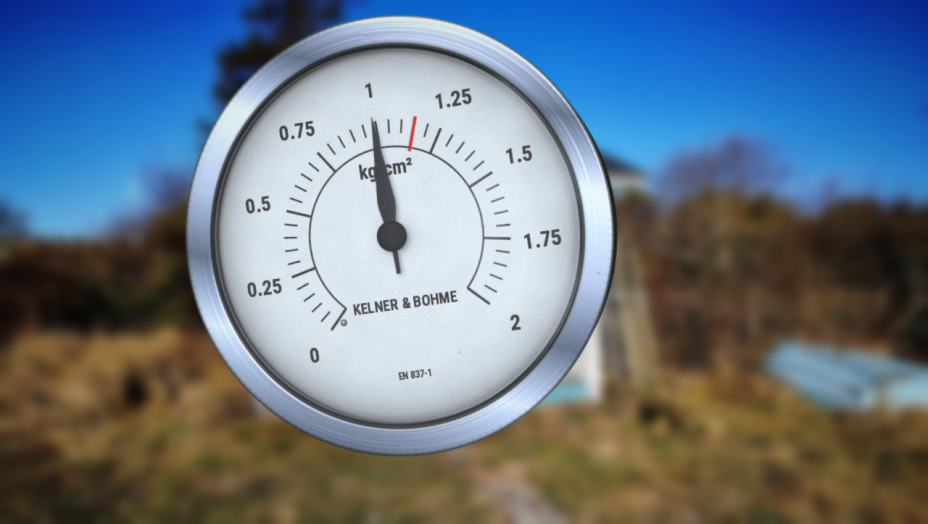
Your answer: **1** kg/cm²
